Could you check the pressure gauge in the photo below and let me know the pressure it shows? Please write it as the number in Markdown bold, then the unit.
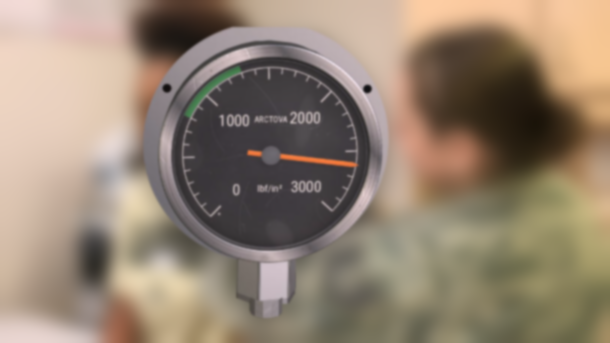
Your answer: **2600** psi
